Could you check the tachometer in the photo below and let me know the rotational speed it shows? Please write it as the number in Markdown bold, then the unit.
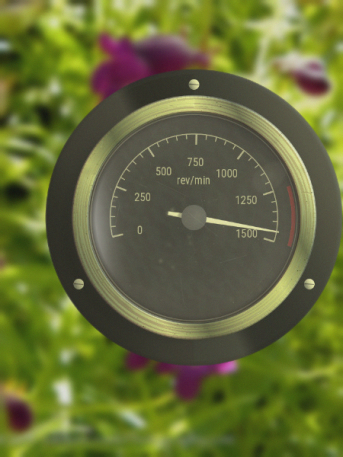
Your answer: **1450** rpm
